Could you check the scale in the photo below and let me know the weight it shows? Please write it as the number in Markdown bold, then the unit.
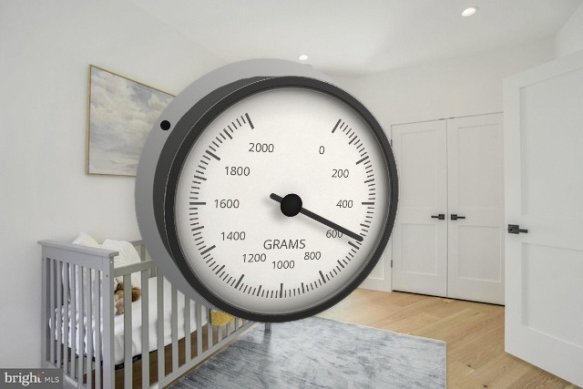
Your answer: **560** g
